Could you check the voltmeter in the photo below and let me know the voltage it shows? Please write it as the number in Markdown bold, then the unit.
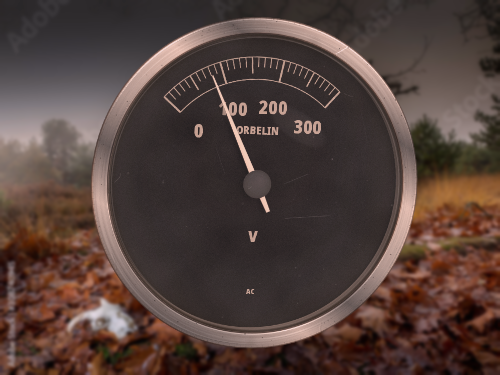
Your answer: **80** V
